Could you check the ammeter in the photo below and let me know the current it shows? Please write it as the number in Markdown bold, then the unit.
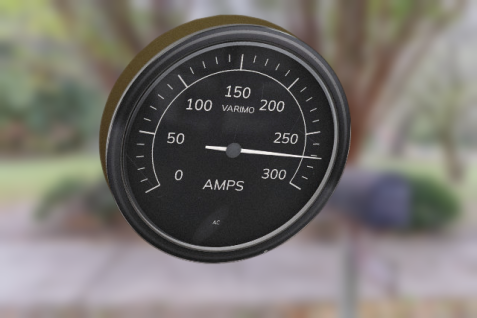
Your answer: **270** A
